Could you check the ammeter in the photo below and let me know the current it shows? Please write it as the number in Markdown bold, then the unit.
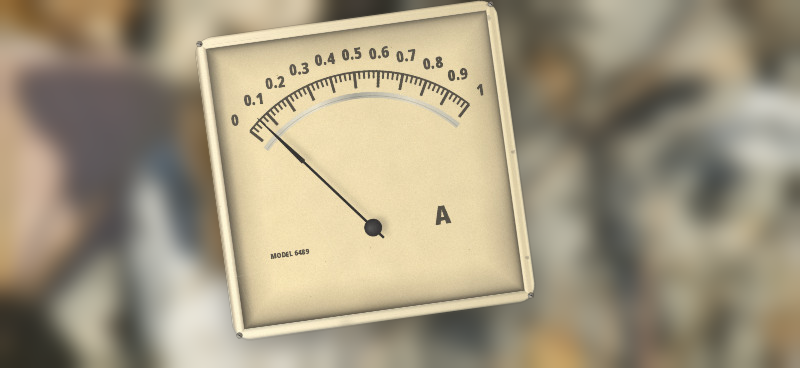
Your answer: **0.06** A
